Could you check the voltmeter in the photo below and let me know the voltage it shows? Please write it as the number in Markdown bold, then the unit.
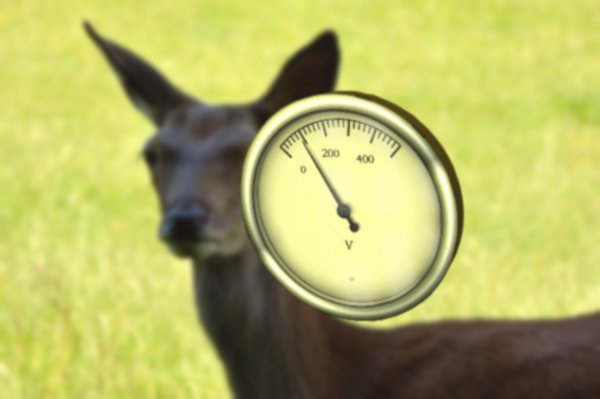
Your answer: **100** V
